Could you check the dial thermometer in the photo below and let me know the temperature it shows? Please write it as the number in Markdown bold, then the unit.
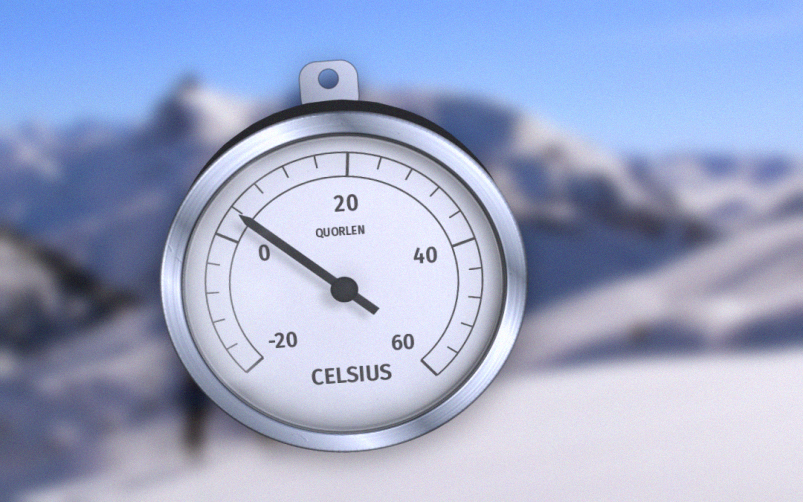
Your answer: **4** °C
